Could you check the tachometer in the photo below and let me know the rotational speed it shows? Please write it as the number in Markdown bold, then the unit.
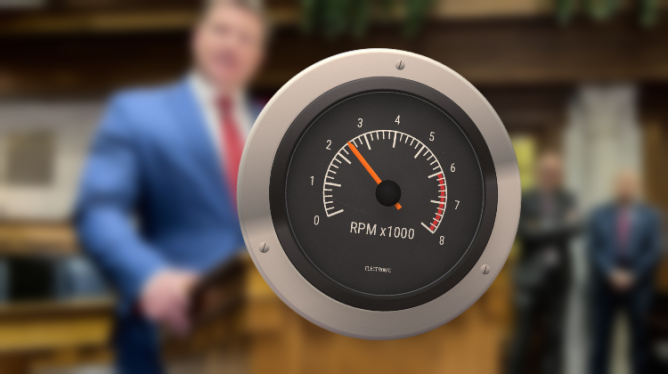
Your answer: **2400** rpm
